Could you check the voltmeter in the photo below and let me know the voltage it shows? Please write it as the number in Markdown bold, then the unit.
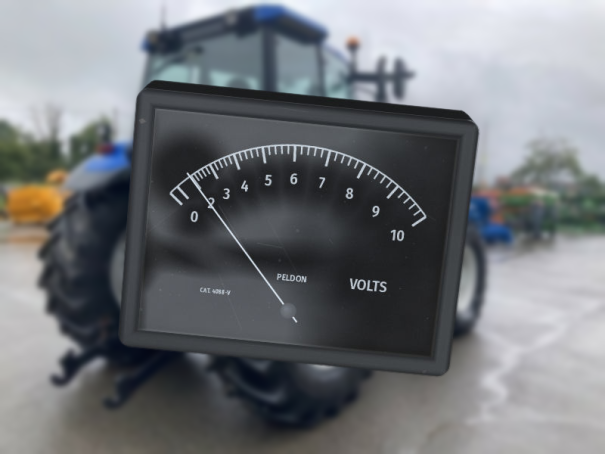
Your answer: **2** V
